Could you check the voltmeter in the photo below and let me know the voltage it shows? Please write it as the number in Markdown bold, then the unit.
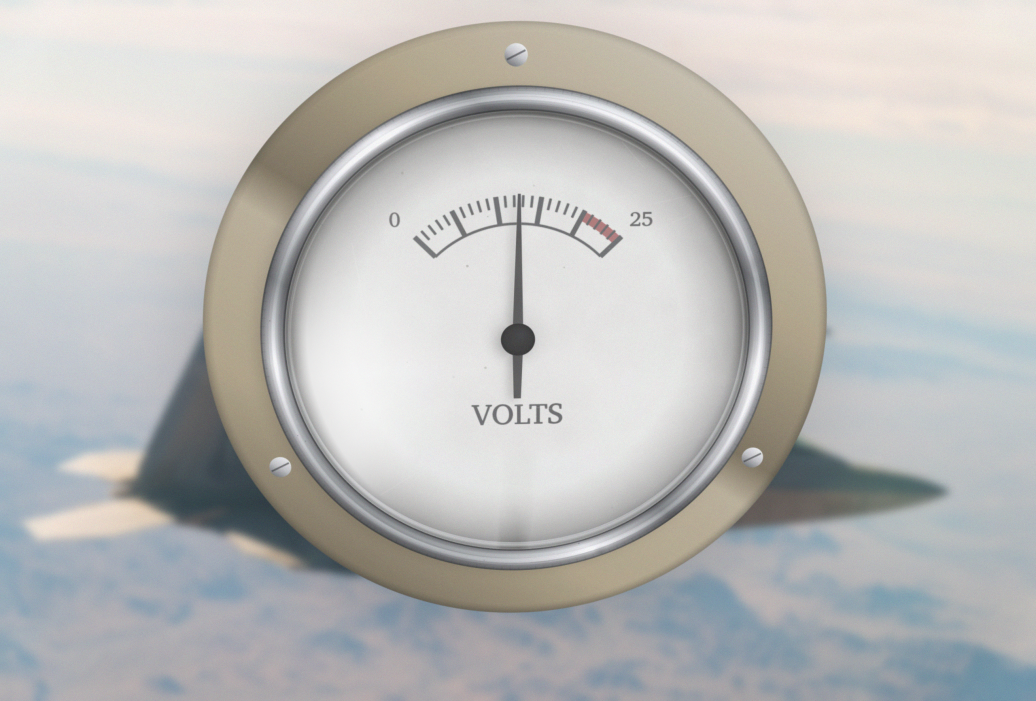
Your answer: **12.5** V
